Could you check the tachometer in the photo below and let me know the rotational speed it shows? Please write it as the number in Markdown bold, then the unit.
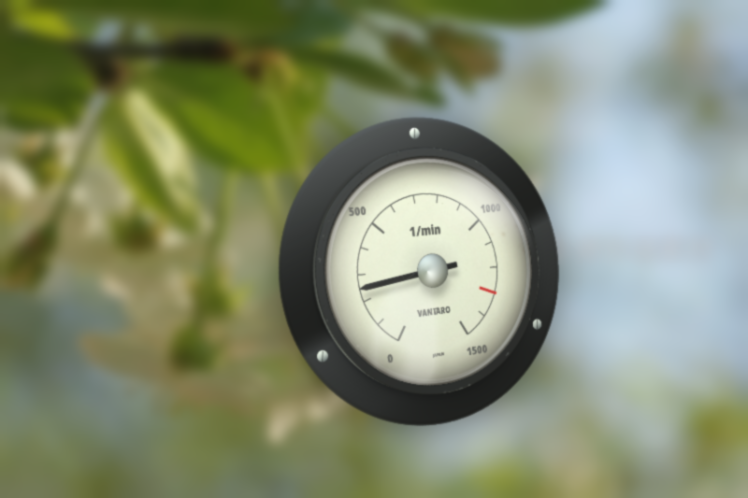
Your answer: **250** rpm
